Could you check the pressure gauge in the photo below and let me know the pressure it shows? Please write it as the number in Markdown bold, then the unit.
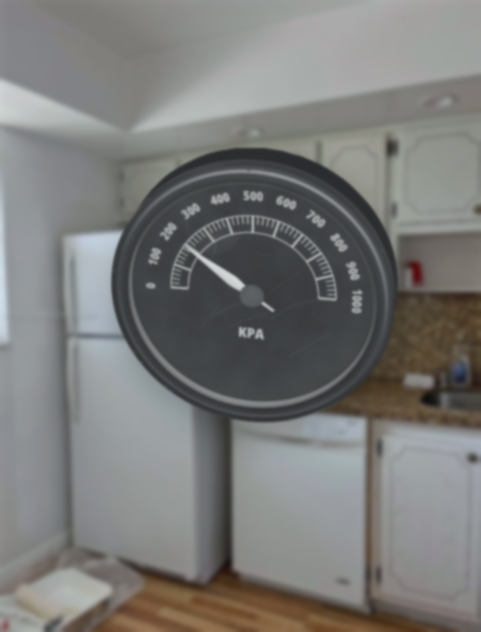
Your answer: **200** kPa
